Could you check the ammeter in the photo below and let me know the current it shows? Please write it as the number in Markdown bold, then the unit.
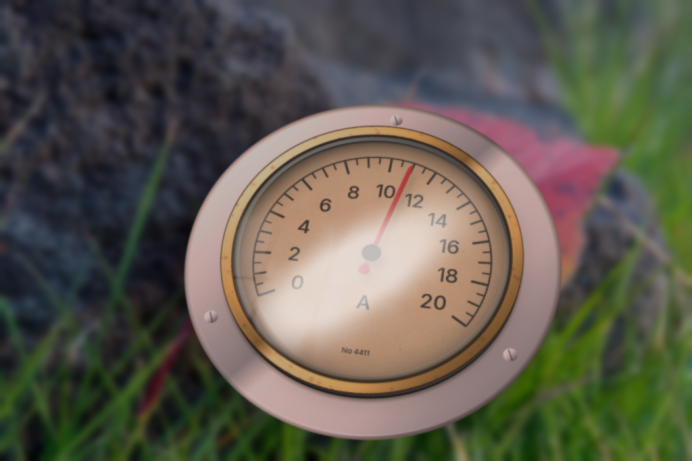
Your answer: **11** A
